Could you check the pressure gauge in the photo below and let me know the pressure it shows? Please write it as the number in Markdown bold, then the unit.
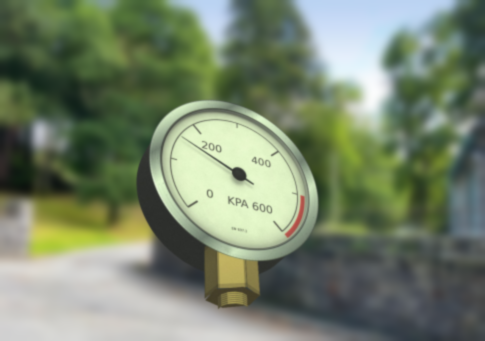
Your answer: **150** kPa
